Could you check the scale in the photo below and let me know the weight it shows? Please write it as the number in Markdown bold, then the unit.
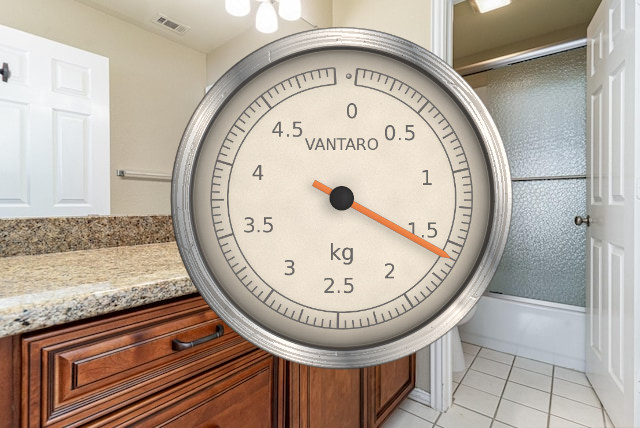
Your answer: **1.6** kg
